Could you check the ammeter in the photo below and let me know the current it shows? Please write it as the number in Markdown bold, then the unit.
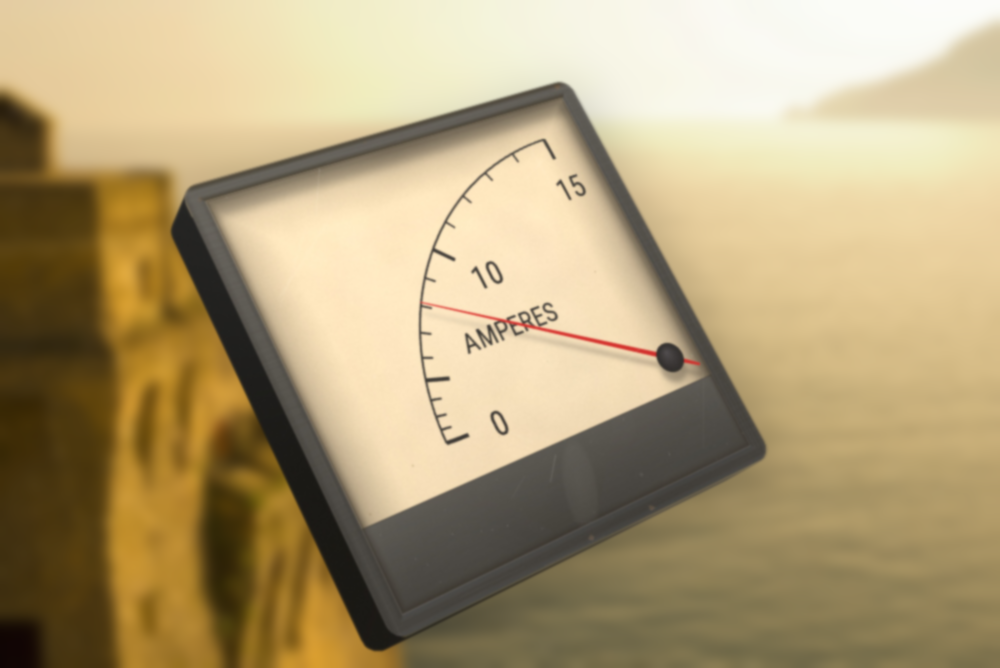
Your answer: **8** A
